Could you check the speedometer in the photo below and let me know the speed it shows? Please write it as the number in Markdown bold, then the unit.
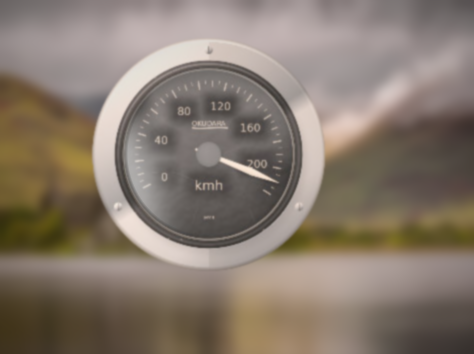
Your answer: **210** km/h
